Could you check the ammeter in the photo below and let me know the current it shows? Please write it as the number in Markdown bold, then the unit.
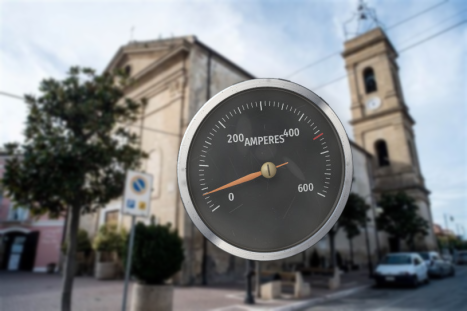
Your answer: **40** A
